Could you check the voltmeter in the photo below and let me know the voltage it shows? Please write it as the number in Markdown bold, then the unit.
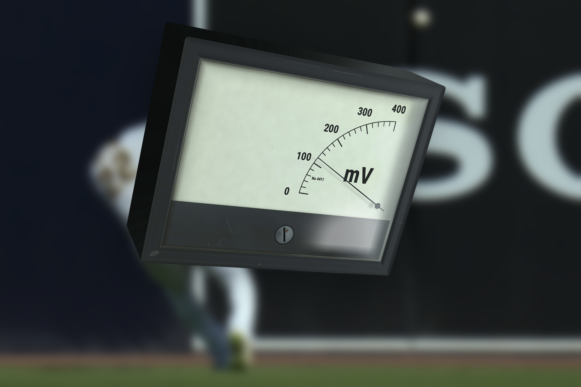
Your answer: **120** mV
